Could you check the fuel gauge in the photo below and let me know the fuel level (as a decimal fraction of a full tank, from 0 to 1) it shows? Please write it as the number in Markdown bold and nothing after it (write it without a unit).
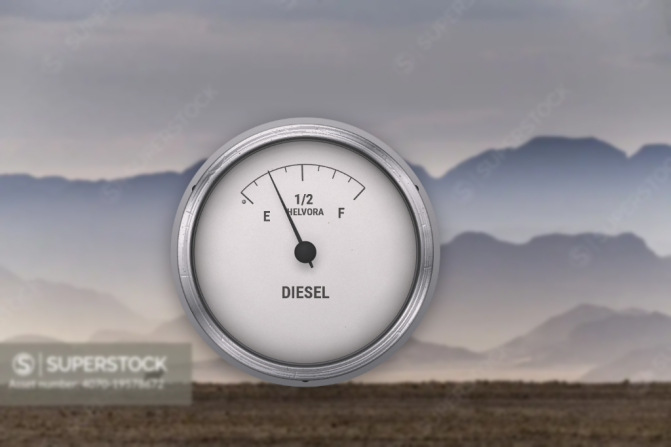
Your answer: **0.25**
